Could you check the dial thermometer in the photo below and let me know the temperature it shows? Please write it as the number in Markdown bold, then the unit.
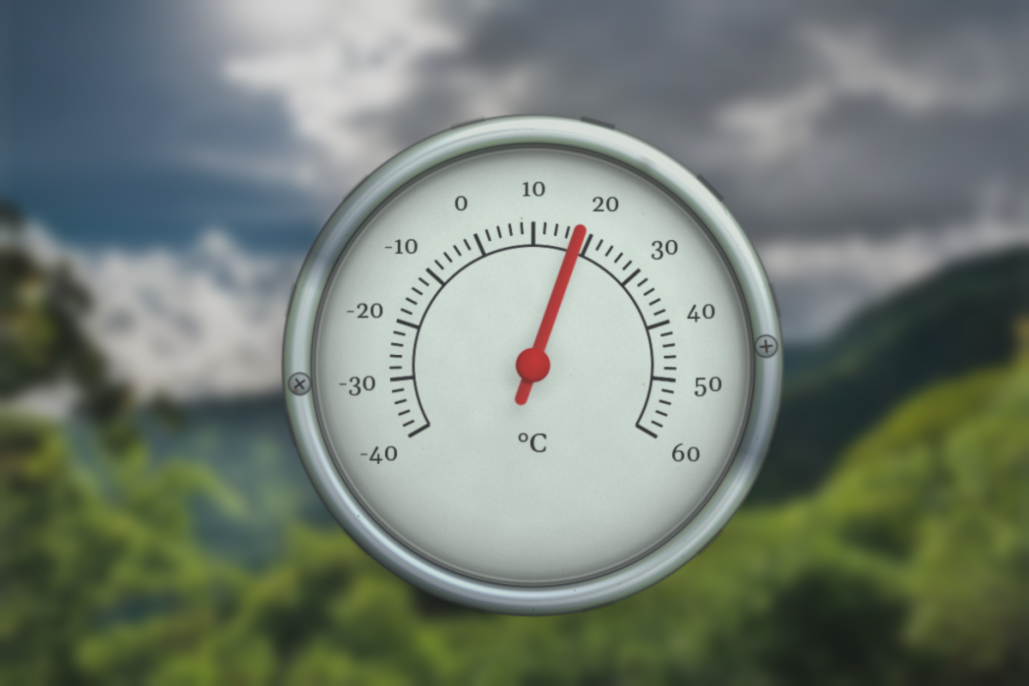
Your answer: **18** °C
